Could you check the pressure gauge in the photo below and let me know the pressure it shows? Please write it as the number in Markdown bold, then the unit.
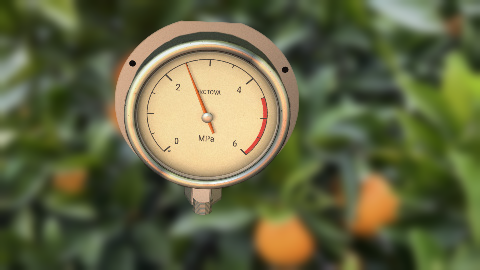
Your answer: **2.5** MPa
